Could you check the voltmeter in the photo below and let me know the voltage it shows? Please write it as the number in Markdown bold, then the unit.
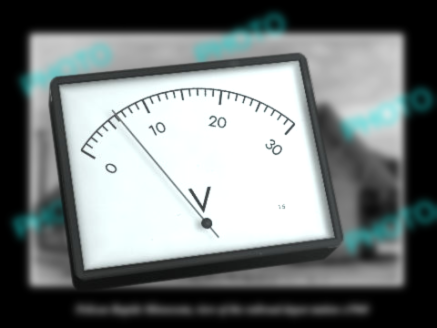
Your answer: **6** V
